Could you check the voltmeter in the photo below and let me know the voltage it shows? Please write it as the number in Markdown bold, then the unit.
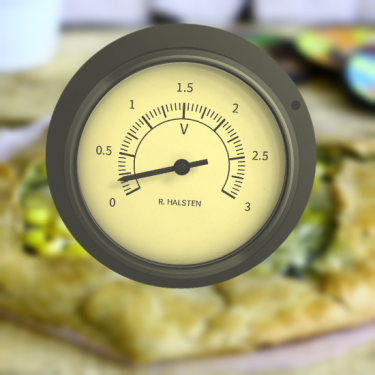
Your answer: **0.2** V
